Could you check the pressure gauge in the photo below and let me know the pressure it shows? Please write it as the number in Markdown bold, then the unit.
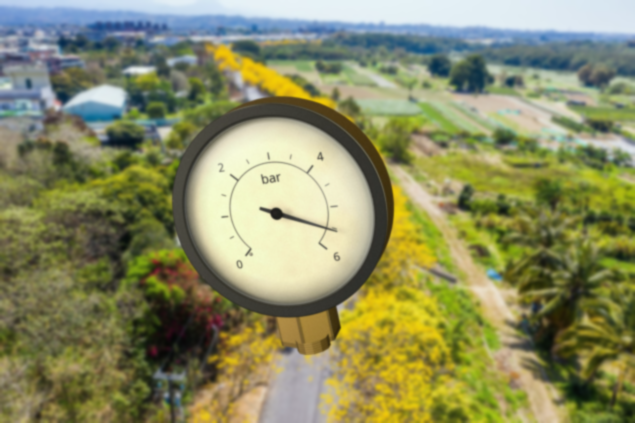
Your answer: **5.5** bar
